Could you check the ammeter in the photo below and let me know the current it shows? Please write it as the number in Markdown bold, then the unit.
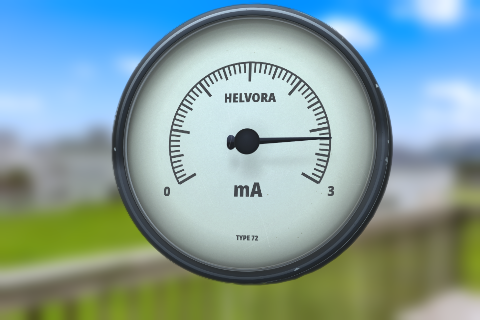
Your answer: **2.6** mA
